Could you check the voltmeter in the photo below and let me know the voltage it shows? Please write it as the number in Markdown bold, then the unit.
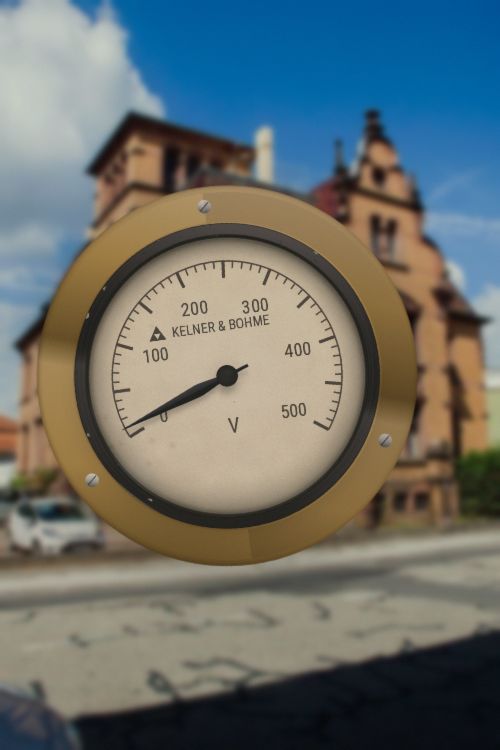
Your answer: **10** V
